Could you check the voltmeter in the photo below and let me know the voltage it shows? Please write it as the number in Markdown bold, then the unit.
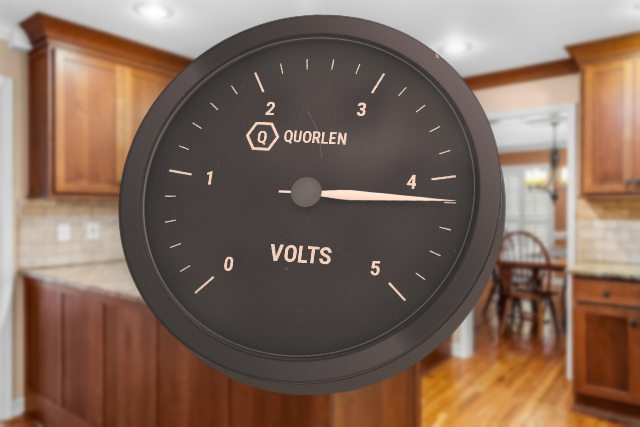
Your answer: **4.2** V
